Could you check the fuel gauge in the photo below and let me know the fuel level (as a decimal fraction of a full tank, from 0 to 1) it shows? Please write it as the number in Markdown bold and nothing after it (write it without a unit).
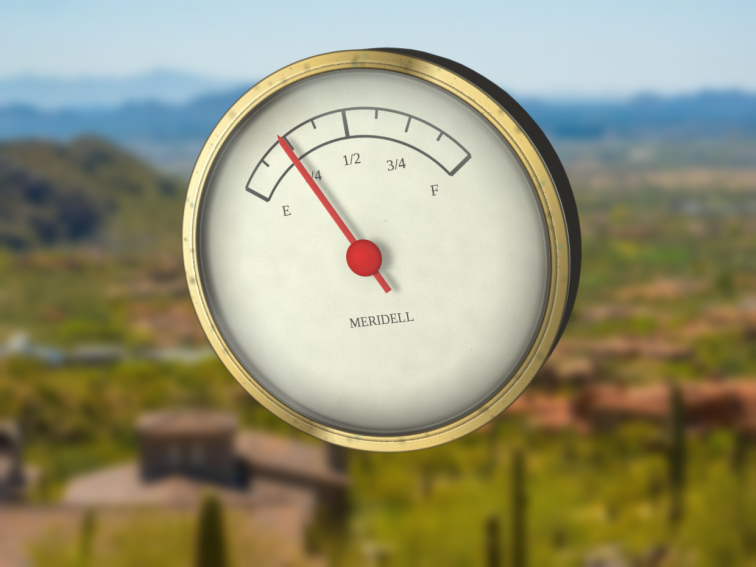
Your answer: **0.25**
